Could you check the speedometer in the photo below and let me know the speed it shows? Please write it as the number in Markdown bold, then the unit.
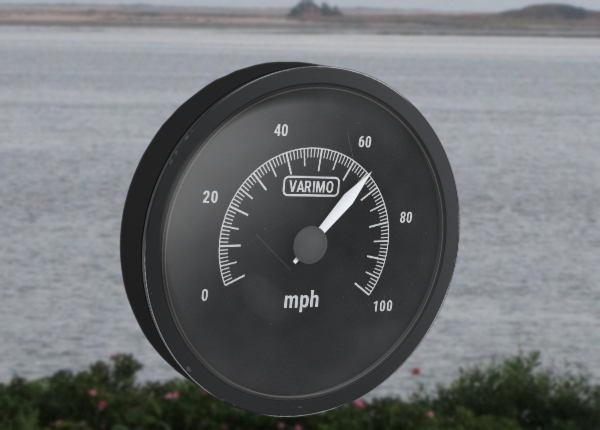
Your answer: **65** mph
